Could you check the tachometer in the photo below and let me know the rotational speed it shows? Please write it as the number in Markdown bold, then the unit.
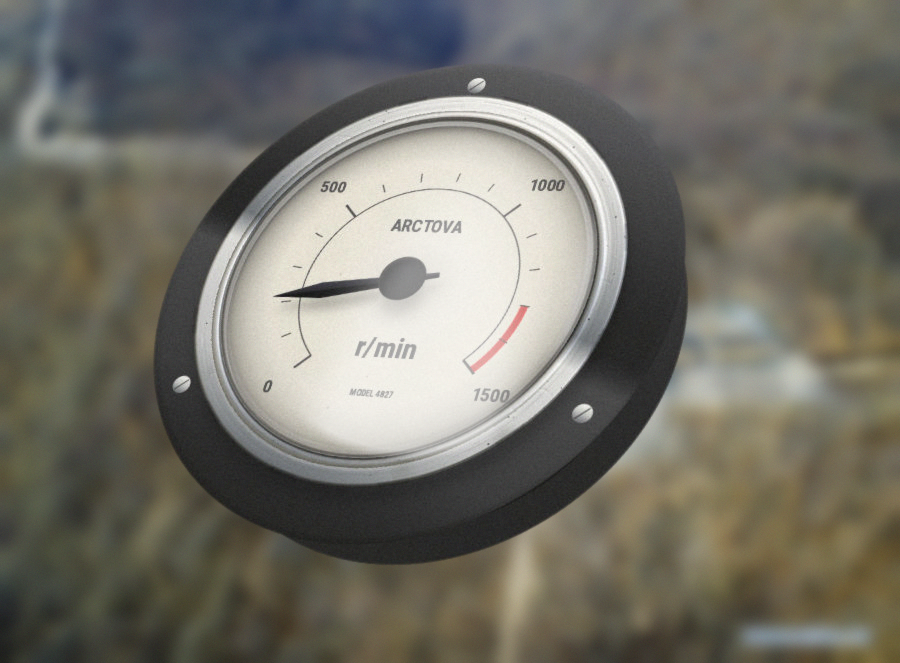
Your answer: **200** rpm
